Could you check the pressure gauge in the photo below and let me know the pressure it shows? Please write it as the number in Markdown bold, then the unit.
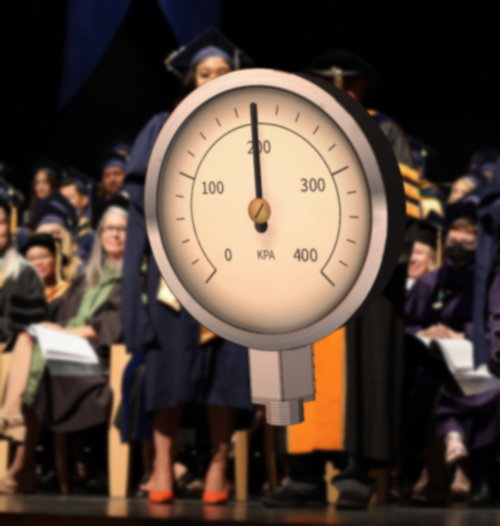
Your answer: **200** kPa
